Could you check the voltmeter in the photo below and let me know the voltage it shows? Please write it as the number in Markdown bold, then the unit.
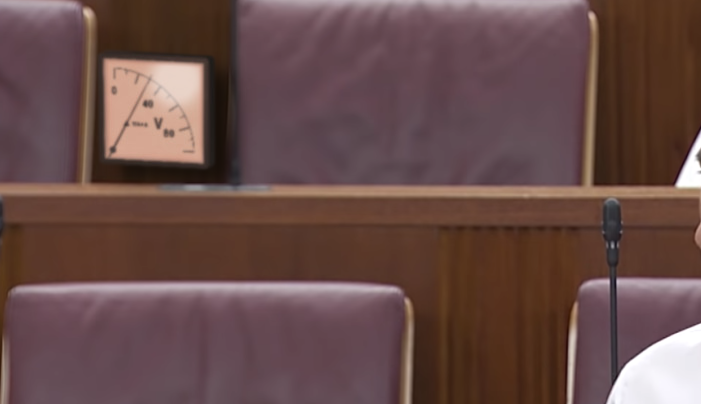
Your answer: **30** V
